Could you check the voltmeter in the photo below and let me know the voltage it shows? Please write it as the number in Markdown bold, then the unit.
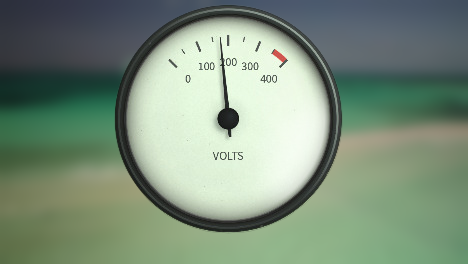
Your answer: **175** V
